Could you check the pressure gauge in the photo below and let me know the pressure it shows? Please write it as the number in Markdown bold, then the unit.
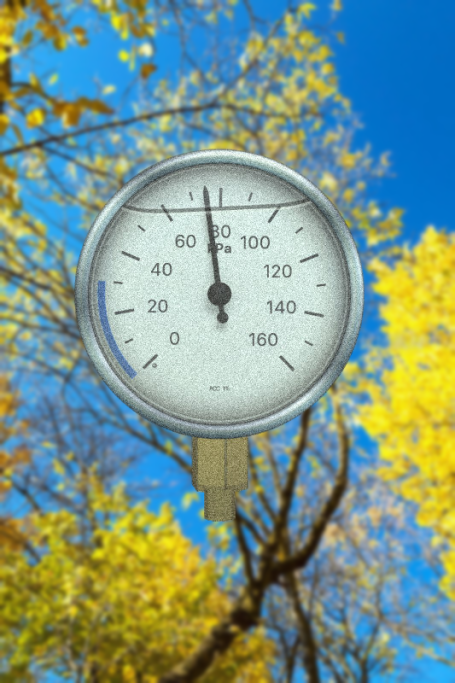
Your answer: **75** kPa
